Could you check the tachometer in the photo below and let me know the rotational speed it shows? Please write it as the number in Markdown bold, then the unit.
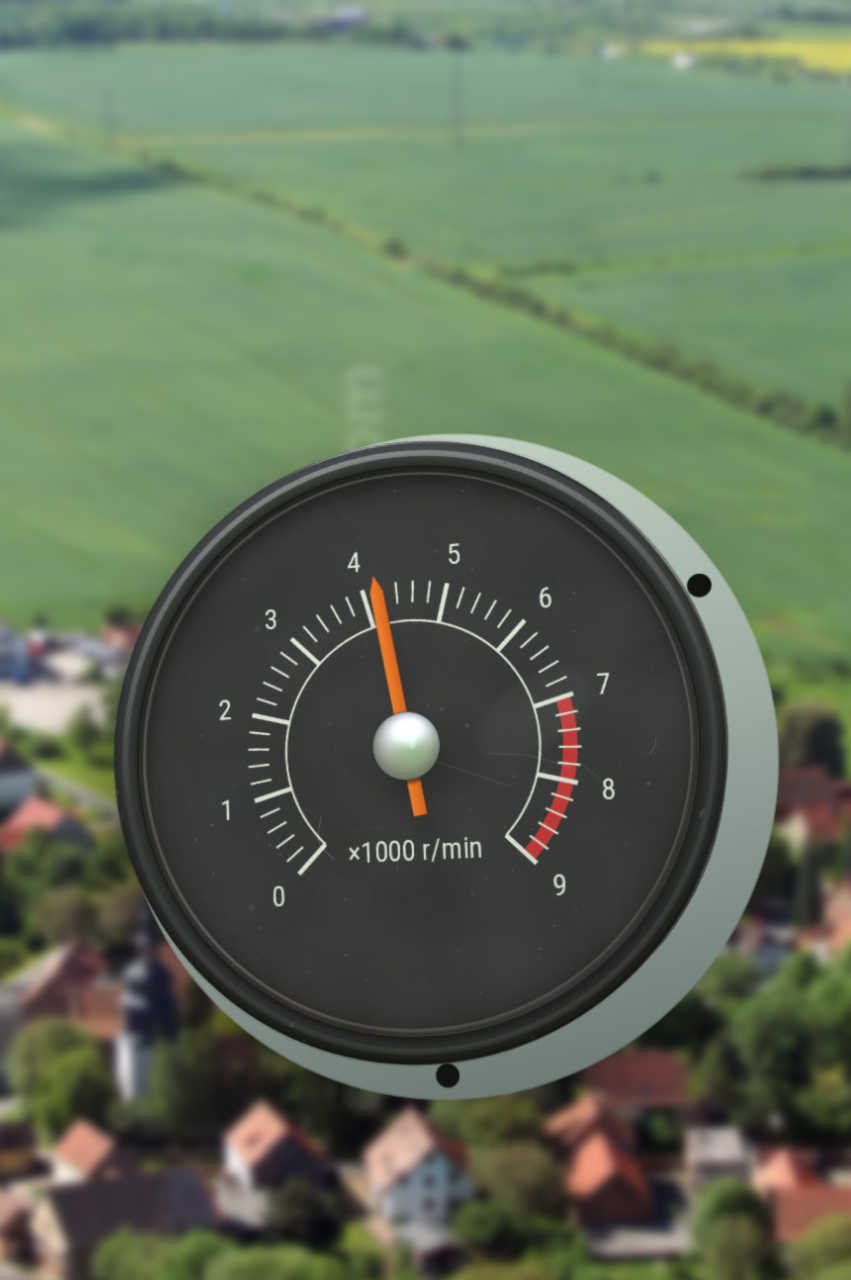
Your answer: **4200** rpm
